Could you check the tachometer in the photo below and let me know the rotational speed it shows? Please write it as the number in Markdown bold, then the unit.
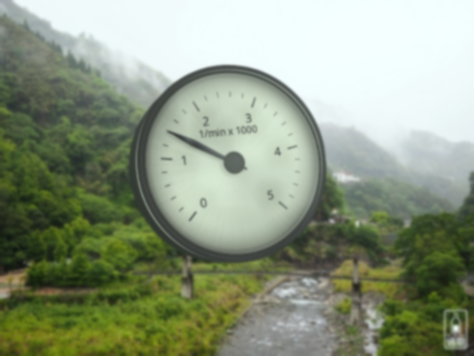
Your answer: **1400** rpm
